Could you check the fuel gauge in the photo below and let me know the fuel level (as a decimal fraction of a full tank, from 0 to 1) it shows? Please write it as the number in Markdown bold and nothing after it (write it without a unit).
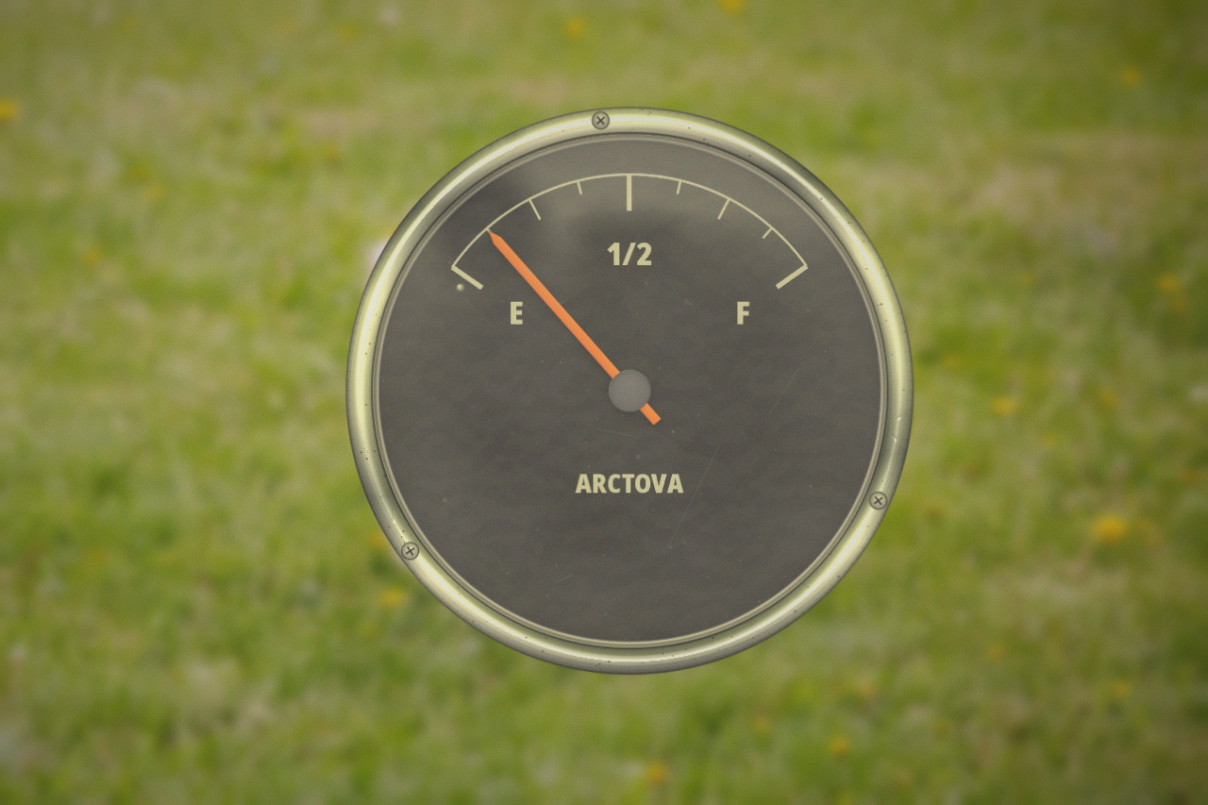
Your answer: **0.125**
